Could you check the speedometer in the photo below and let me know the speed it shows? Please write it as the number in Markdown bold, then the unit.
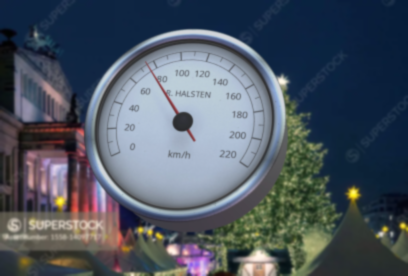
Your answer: **75** km/h
